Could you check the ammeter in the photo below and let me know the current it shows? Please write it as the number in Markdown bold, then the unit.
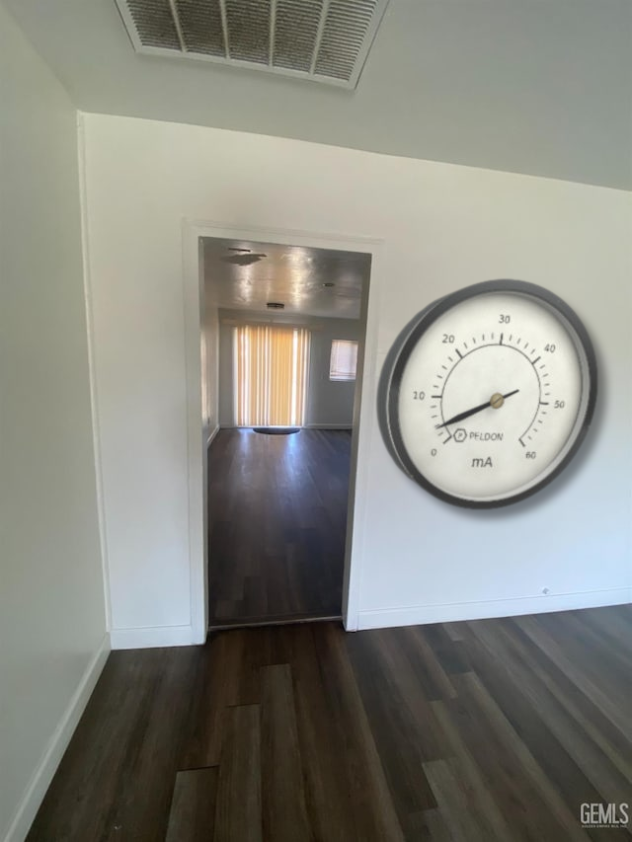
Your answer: **4** mA
